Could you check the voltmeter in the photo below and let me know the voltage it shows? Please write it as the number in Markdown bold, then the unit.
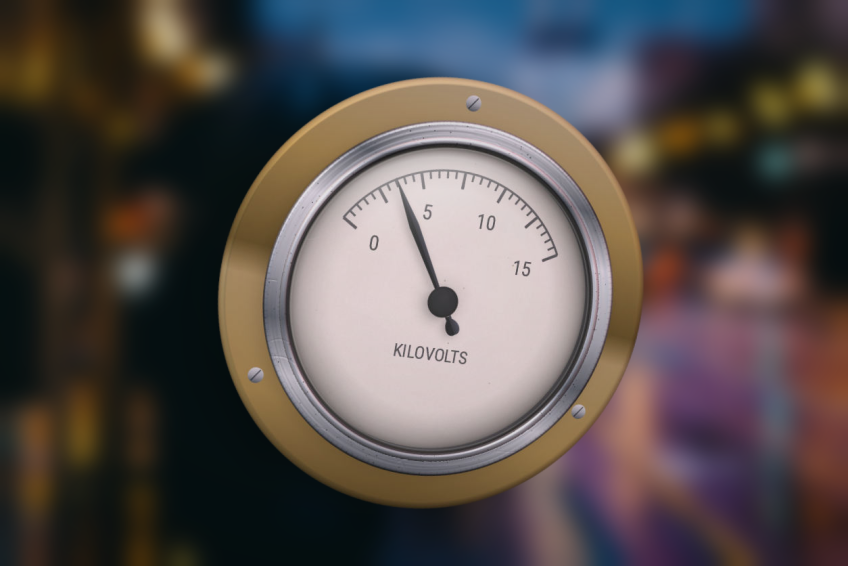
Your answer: **3.5** kV
